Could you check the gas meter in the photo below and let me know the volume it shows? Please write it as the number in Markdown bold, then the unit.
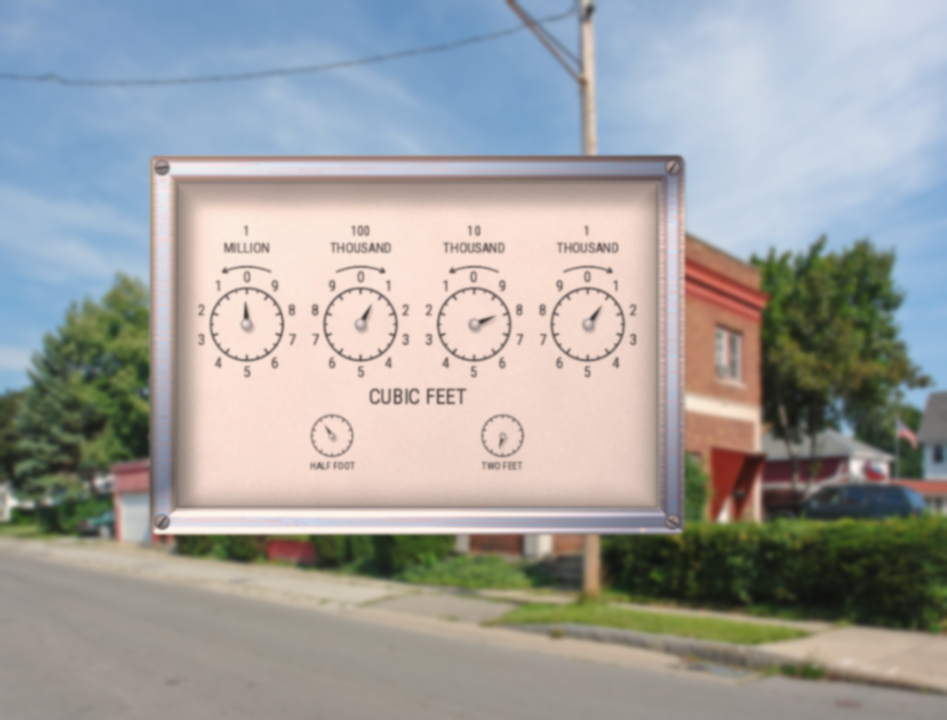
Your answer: **8100** ft³
